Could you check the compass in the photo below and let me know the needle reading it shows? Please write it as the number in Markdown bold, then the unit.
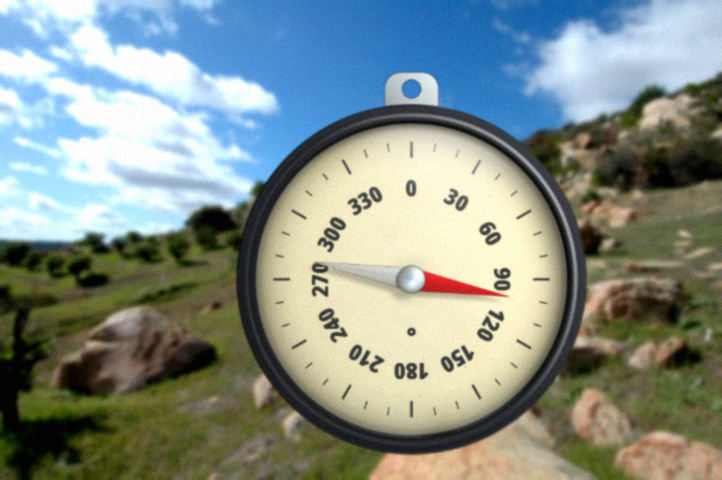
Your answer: **100** °
